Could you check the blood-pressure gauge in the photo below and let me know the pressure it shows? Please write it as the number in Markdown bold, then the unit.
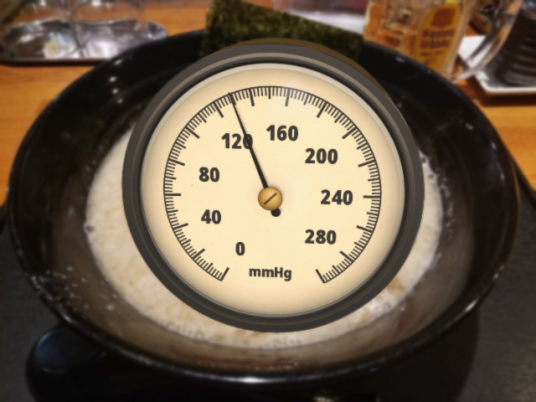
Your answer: **130** mmHg
